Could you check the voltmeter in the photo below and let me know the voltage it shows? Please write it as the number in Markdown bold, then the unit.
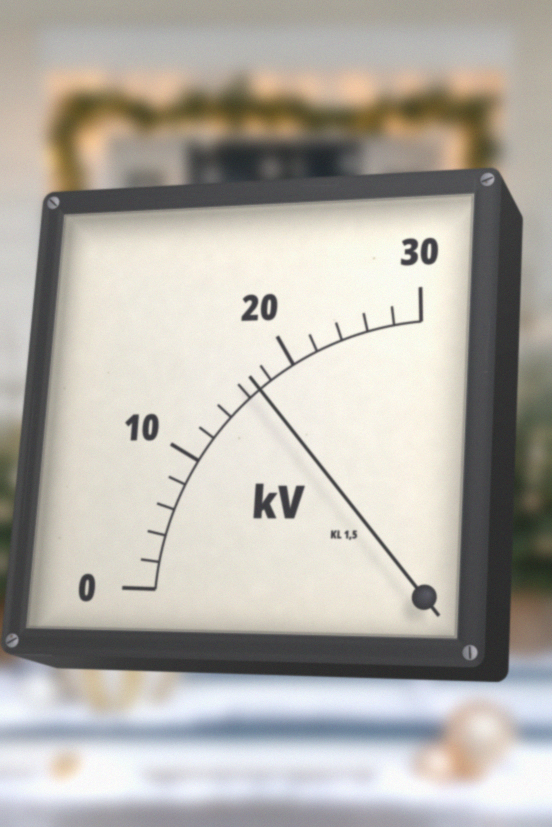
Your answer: **17** kV
